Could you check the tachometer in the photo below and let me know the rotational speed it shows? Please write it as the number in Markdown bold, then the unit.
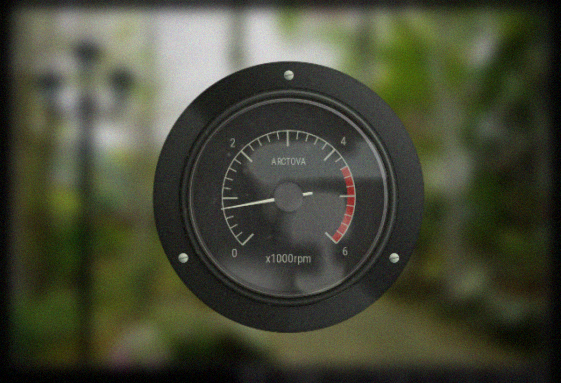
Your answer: **800** rpm
